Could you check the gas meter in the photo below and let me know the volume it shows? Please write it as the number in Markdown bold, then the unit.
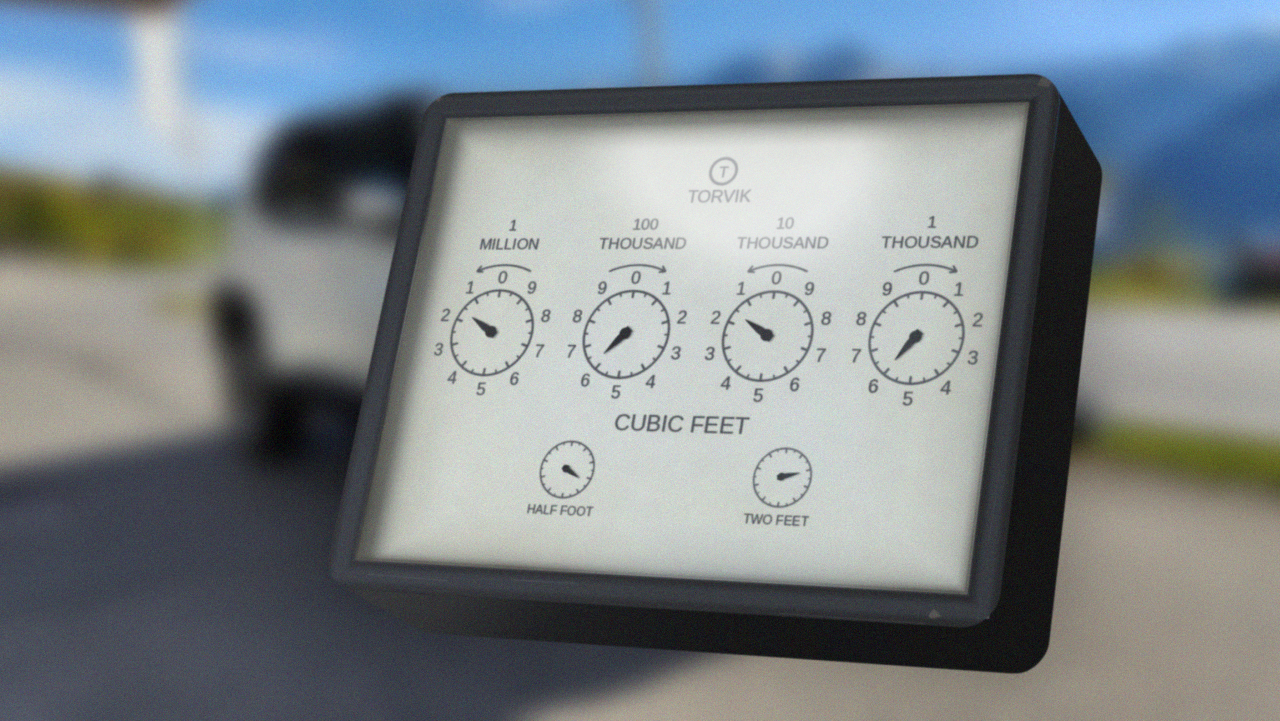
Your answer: **161600** ft³
